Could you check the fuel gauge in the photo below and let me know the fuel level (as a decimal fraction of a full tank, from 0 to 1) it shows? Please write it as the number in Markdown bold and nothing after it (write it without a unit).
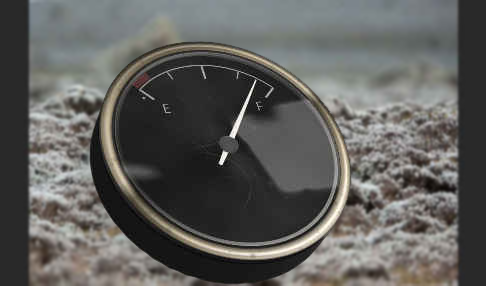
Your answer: **0.875**
